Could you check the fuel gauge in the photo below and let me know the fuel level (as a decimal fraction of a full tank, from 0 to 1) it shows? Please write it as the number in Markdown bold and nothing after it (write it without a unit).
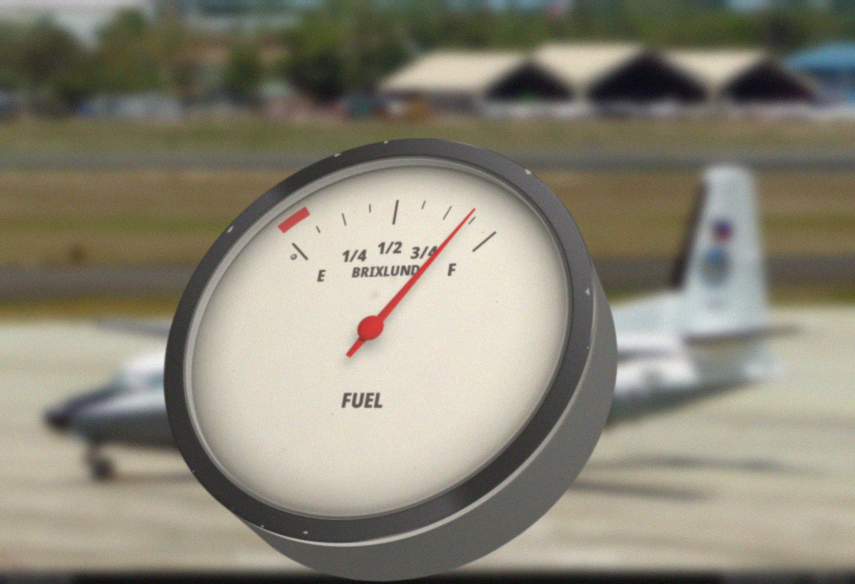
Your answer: **0.875**
